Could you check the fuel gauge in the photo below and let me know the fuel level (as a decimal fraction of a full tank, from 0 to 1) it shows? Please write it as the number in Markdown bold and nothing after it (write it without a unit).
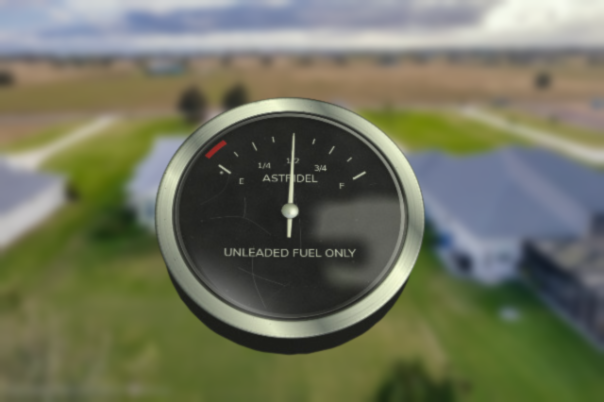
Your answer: **0.5**
